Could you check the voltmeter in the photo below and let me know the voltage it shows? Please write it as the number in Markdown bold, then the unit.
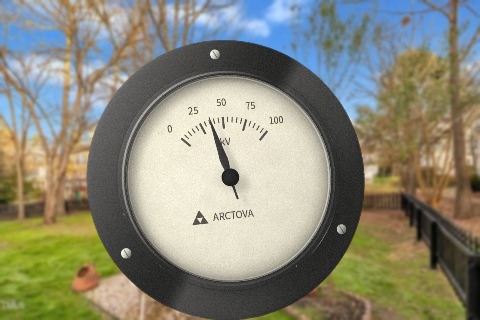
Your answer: **35** kV
